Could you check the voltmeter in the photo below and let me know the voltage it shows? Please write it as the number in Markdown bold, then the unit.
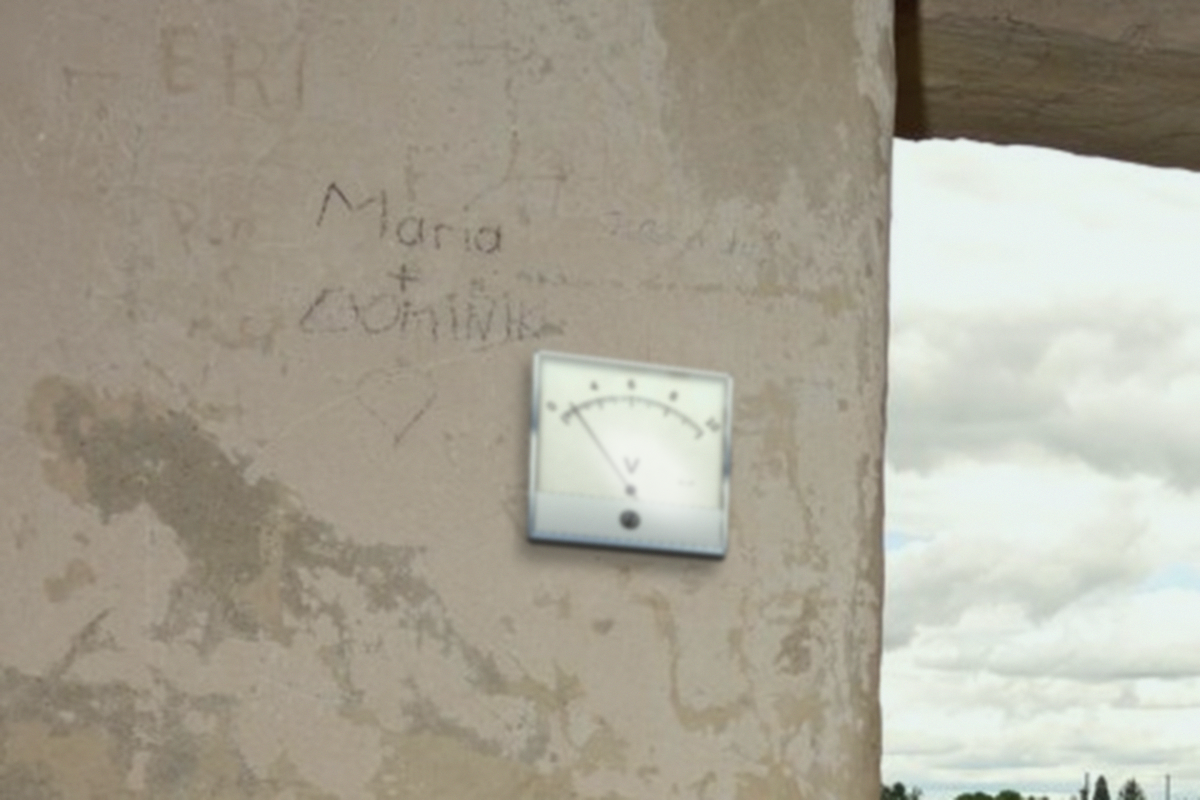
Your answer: **2** V
